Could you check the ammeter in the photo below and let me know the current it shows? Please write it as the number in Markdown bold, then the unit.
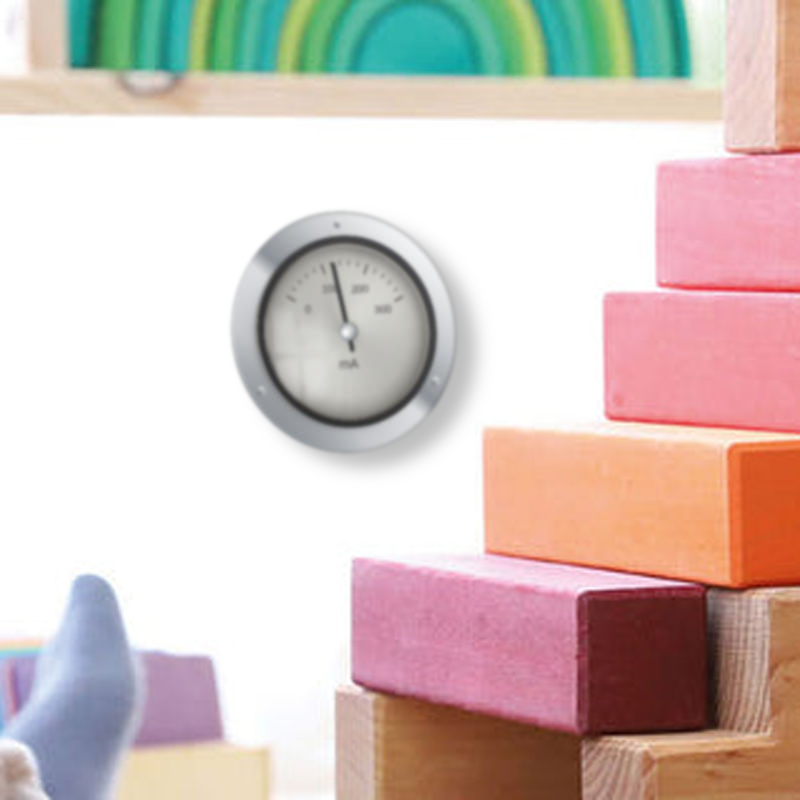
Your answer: **120** mA
